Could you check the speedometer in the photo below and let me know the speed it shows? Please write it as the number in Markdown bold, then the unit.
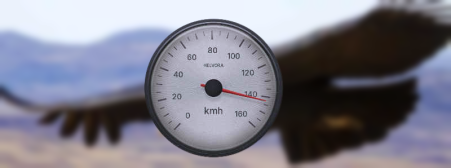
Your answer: **142.5** km/h
